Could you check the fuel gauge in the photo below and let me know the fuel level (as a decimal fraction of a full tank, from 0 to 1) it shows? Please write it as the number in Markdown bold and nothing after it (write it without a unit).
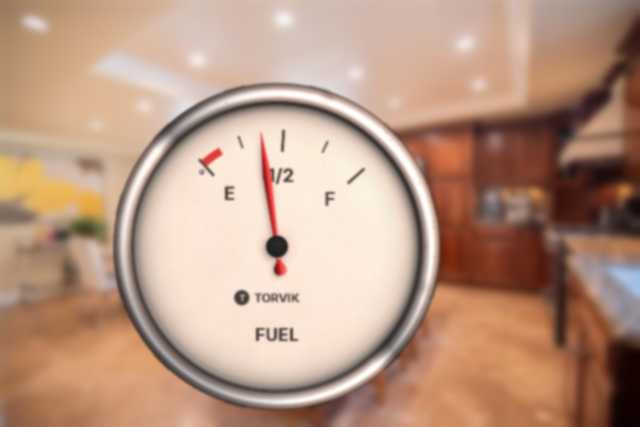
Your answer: **0.375**
